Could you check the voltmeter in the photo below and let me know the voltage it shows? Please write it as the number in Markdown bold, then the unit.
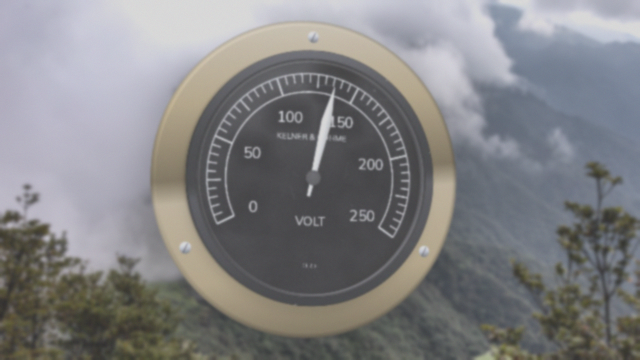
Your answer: **135** V
